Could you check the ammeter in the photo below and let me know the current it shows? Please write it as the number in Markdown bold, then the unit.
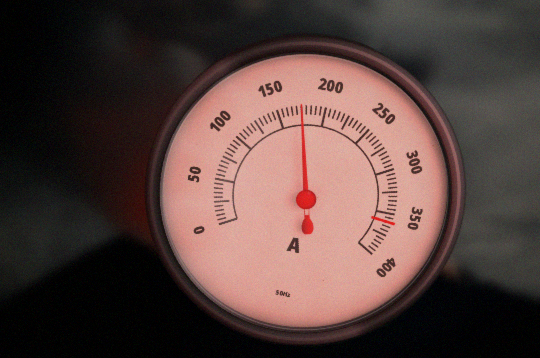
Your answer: **175** A
